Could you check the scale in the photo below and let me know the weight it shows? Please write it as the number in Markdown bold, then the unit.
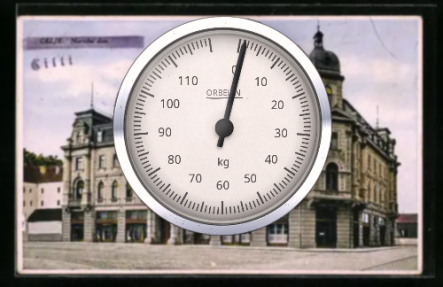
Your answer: **1** kg
